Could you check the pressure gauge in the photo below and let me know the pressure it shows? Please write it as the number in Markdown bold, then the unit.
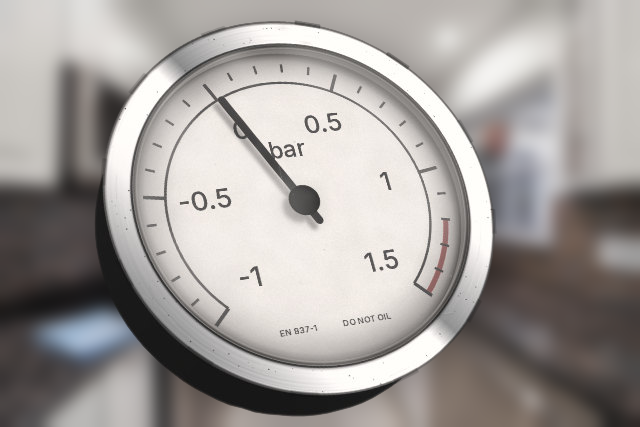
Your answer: **0** bar
